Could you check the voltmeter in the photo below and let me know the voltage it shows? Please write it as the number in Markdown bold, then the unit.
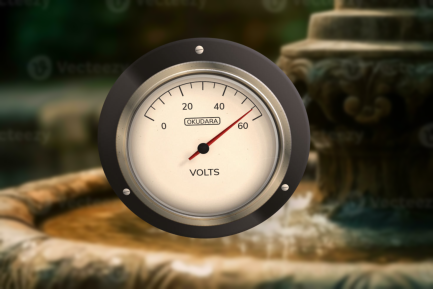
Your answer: **55** V
